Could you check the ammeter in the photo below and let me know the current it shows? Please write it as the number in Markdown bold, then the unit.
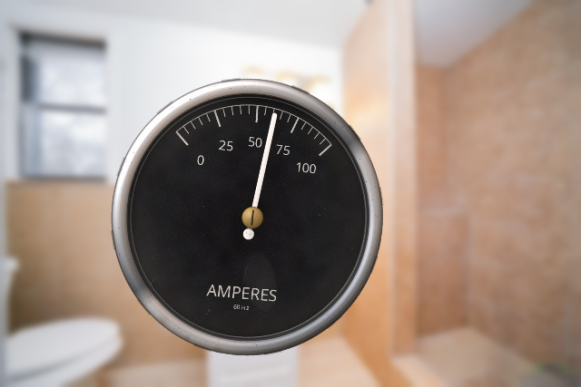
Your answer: **60** A
